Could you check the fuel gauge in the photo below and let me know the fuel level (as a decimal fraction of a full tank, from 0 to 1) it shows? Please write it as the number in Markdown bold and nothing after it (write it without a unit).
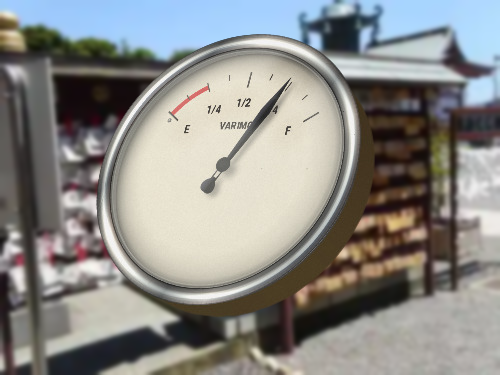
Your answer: **0.75**
